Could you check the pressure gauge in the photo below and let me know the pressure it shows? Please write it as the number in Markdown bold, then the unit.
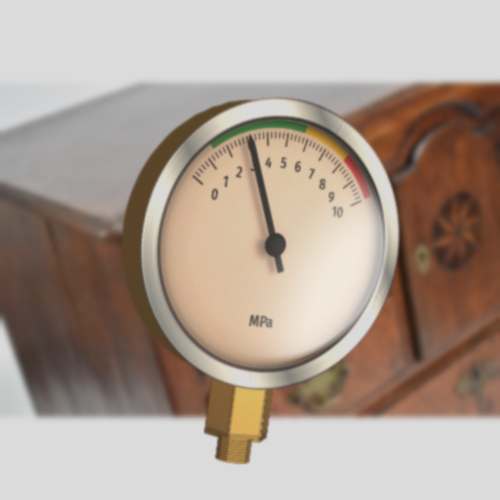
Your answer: **3** MPa
